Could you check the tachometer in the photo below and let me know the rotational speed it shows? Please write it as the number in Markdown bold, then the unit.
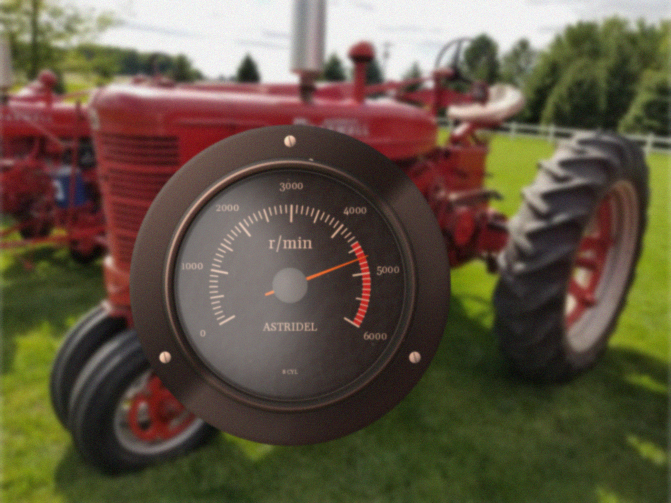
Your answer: **4700** rpm
